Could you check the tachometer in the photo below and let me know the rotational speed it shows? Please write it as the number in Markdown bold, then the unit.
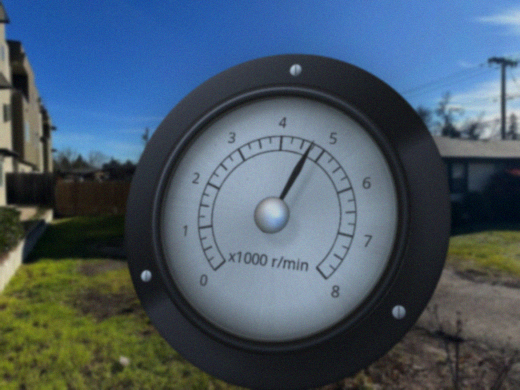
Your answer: **4750** rpm
